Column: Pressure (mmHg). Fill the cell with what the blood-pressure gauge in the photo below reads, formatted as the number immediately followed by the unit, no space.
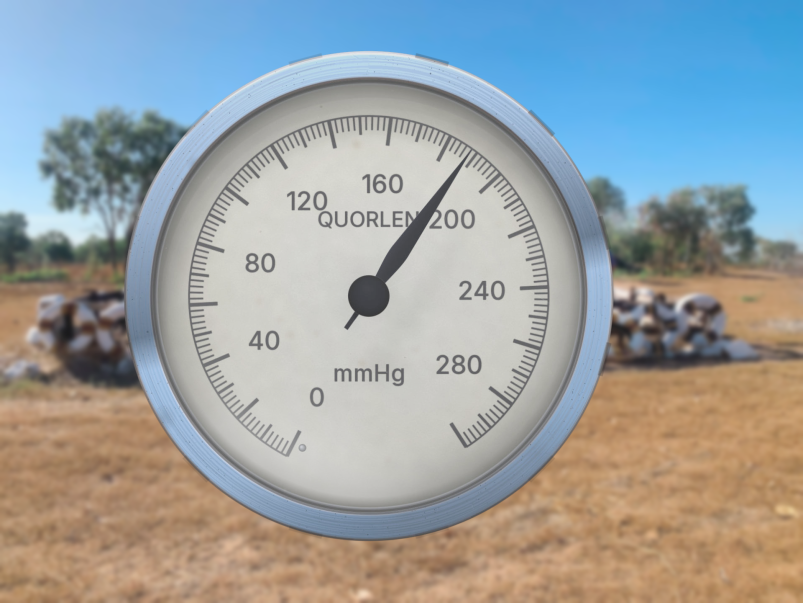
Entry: 188mmHg
